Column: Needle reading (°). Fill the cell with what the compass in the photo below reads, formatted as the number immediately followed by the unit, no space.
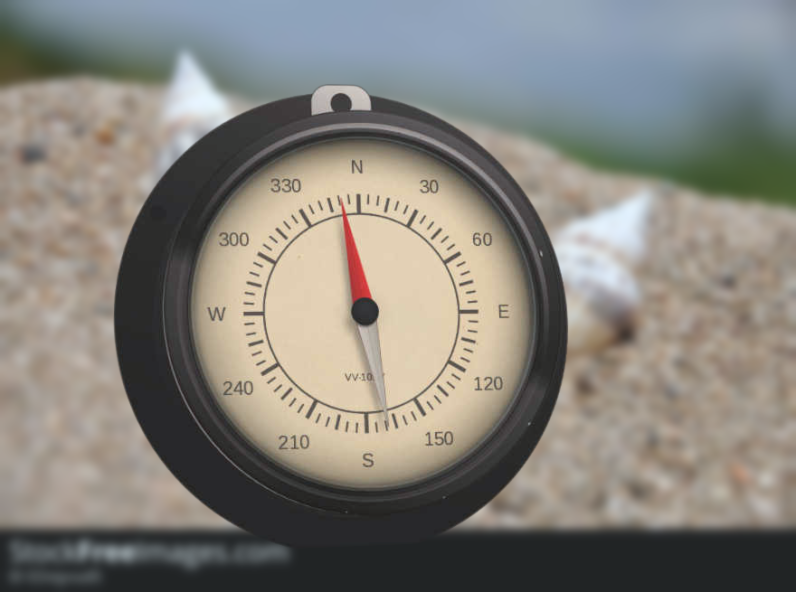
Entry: 350°
